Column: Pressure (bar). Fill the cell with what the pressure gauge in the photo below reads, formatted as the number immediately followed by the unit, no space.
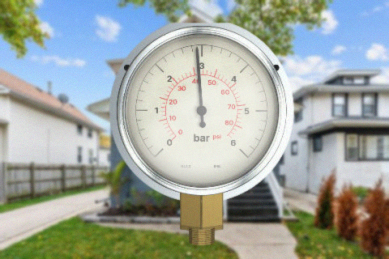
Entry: 2.9bar
